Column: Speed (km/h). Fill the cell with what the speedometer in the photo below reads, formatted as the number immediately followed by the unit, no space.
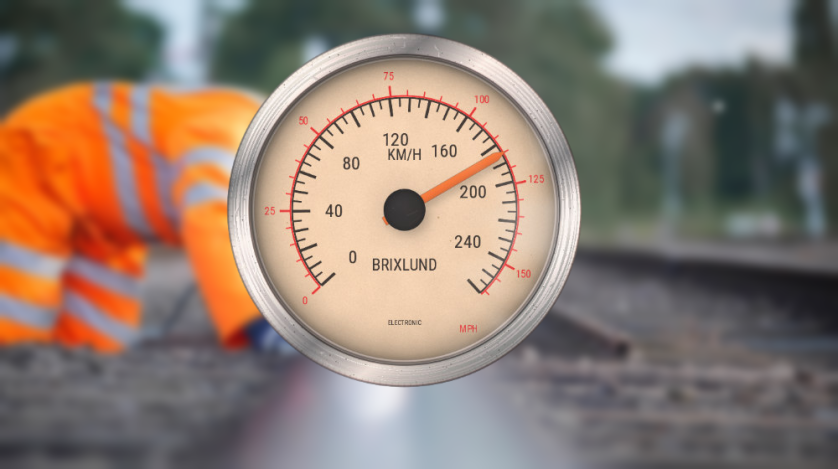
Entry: 185km/h
